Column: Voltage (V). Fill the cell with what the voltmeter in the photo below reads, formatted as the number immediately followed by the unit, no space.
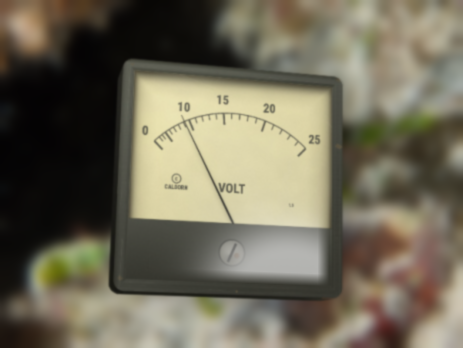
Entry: 9V
